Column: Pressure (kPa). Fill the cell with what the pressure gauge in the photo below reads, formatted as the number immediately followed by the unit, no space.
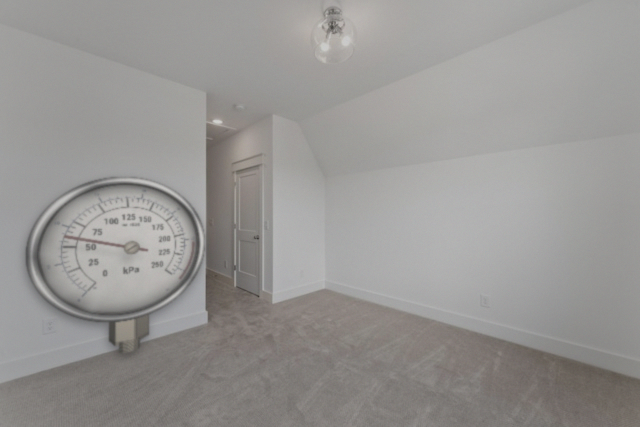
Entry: 60kPa
